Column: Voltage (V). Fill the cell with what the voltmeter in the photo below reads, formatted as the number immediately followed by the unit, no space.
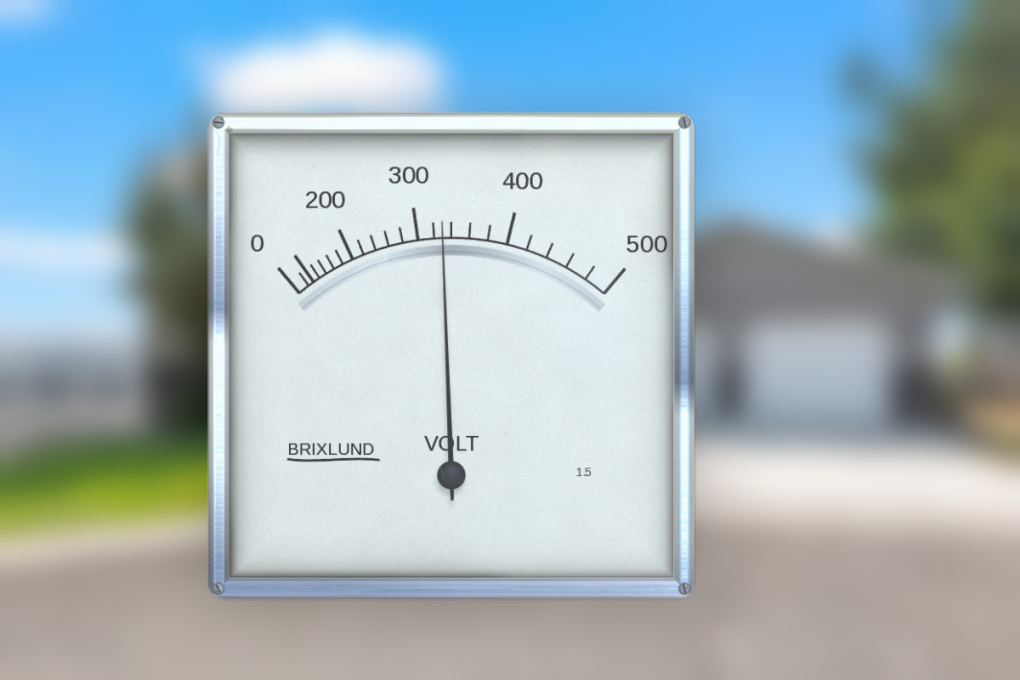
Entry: 330V
